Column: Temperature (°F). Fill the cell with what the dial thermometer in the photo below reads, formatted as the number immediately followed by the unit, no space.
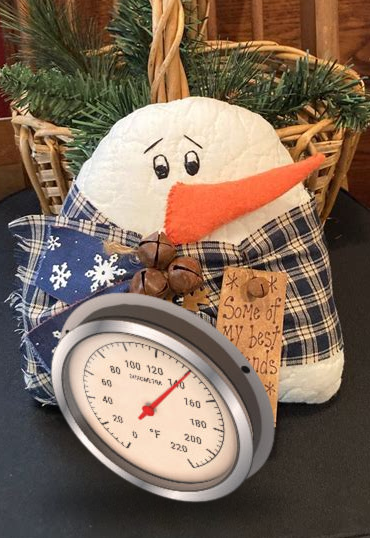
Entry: 140°F
